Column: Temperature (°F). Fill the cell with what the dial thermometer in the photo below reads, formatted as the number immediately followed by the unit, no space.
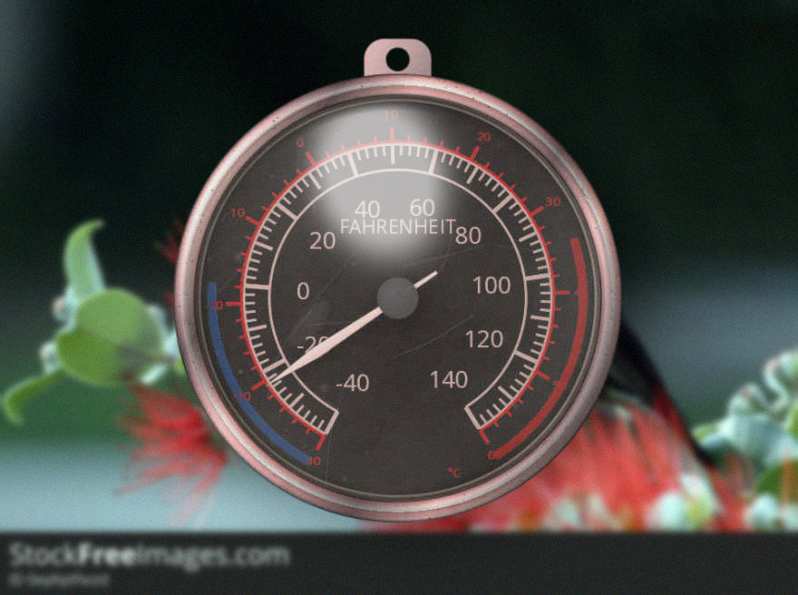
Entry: -23°F
